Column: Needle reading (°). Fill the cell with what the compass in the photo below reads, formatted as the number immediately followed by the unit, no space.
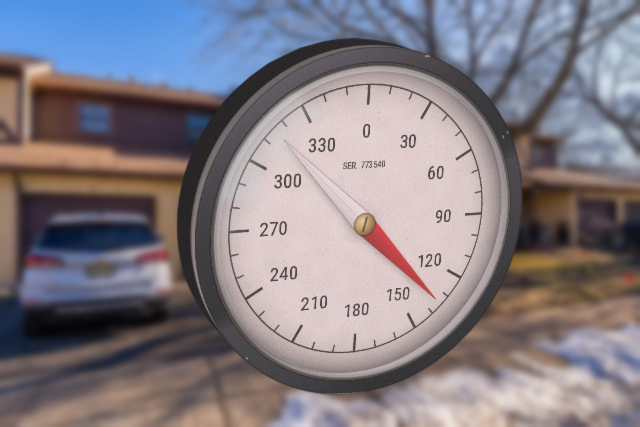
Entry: 135°
